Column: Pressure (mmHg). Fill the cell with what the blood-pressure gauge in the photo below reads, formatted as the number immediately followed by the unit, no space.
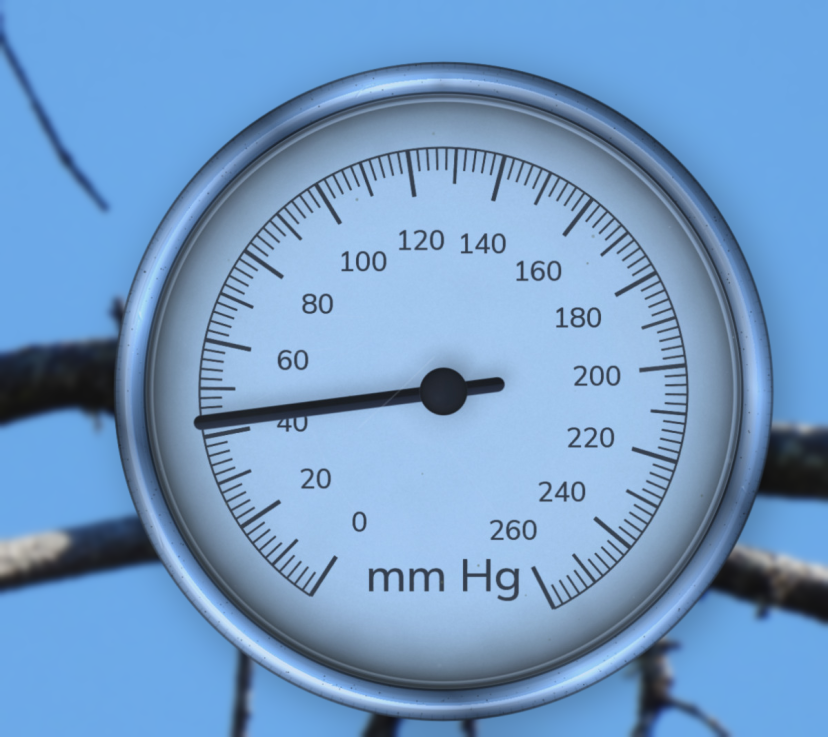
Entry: 43mmHg
